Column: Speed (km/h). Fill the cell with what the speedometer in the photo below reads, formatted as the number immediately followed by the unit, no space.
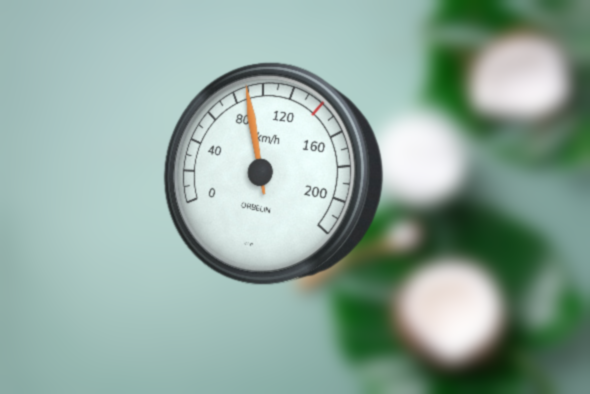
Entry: 90km/h
